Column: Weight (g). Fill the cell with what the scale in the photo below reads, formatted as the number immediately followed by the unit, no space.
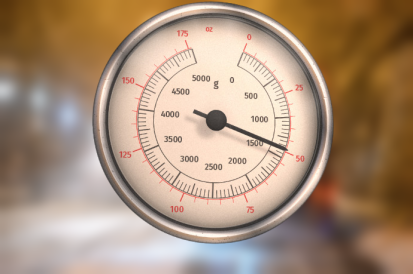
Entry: 1400g
